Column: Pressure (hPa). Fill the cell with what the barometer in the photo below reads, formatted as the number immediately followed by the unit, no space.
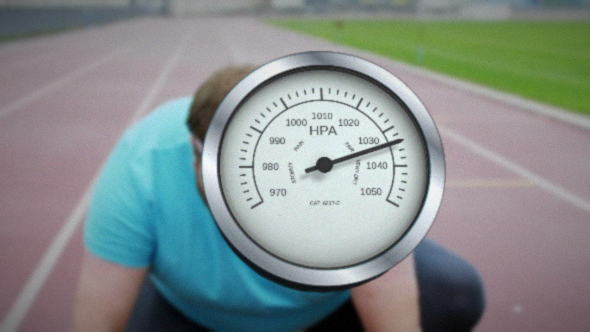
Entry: 1034hPa
